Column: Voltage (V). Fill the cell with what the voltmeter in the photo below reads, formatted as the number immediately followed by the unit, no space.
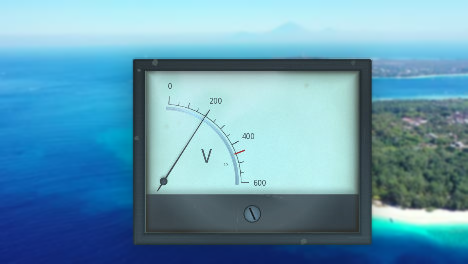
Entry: 200V
